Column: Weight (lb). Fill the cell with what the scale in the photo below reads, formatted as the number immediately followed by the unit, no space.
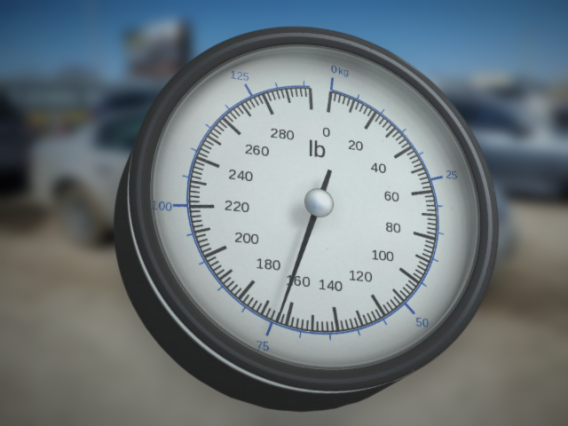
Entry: 164lb
